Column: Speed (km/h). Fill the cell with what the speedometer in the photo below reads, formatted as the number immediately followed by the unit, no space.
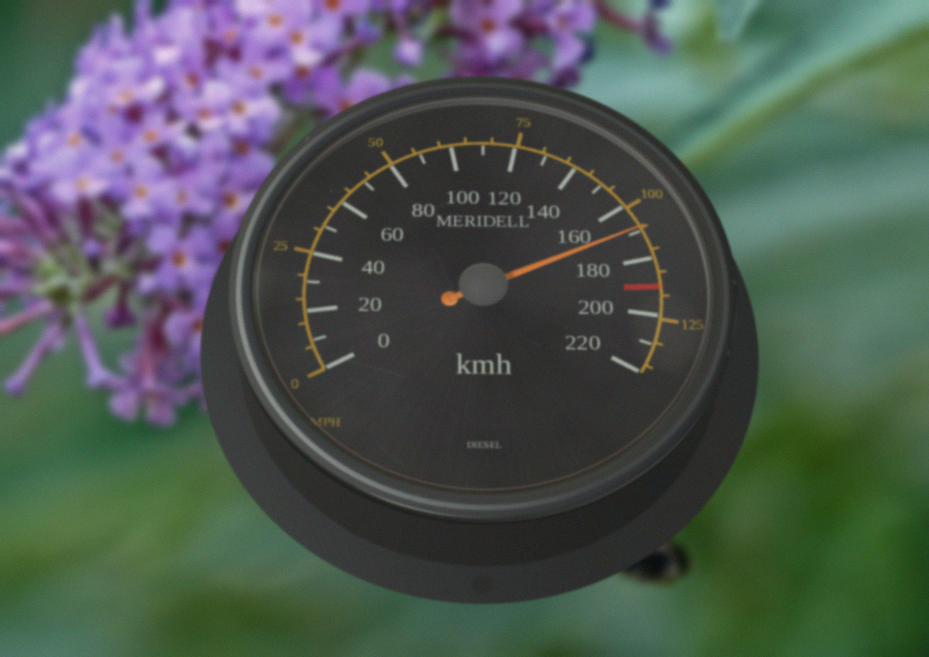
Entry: 170km/h
